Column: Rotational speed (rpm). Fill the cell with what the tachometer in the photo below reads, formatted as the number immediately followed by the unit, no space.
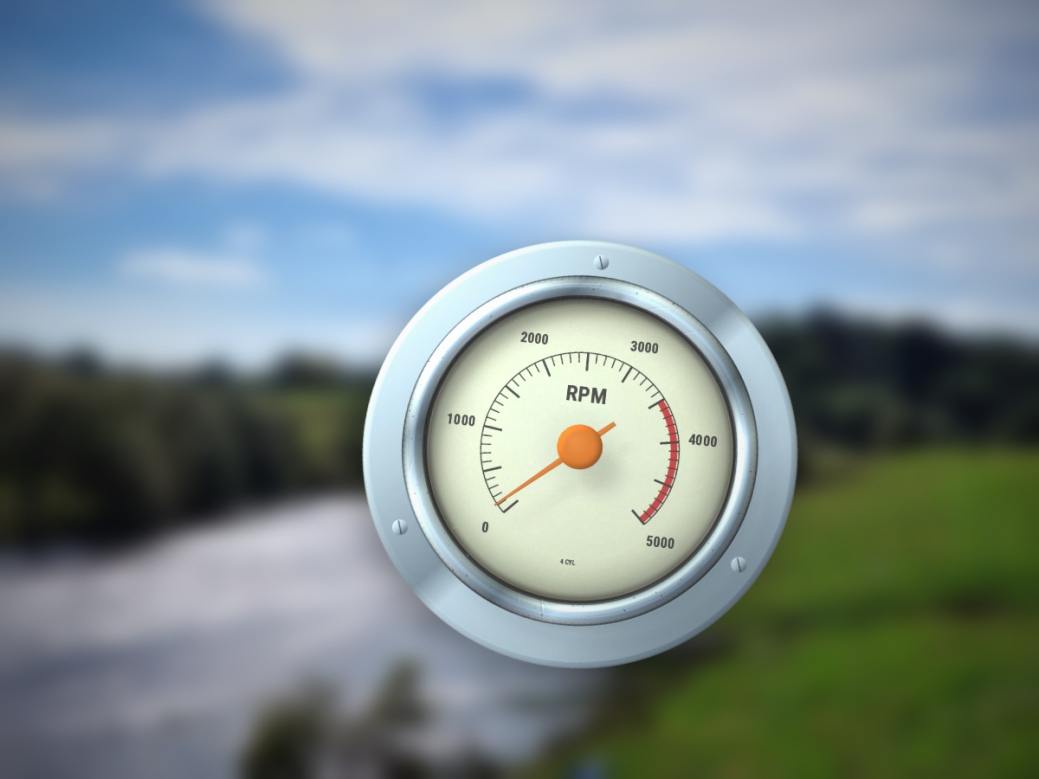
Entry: 100rpm
